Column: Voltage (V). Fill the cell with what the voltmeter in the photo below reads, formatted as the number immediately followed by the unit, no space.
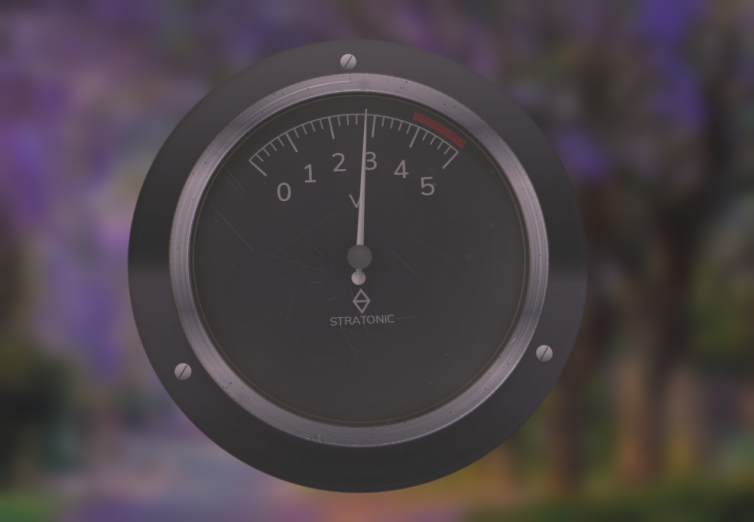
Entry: 2.8V
